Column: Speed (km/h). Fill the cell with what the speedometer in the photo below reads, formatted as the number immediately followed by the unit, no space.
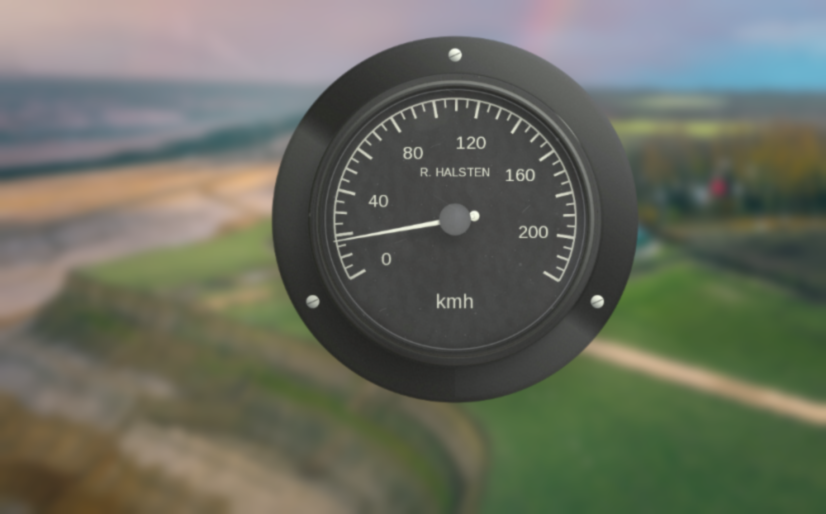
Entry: 17.5km/h
